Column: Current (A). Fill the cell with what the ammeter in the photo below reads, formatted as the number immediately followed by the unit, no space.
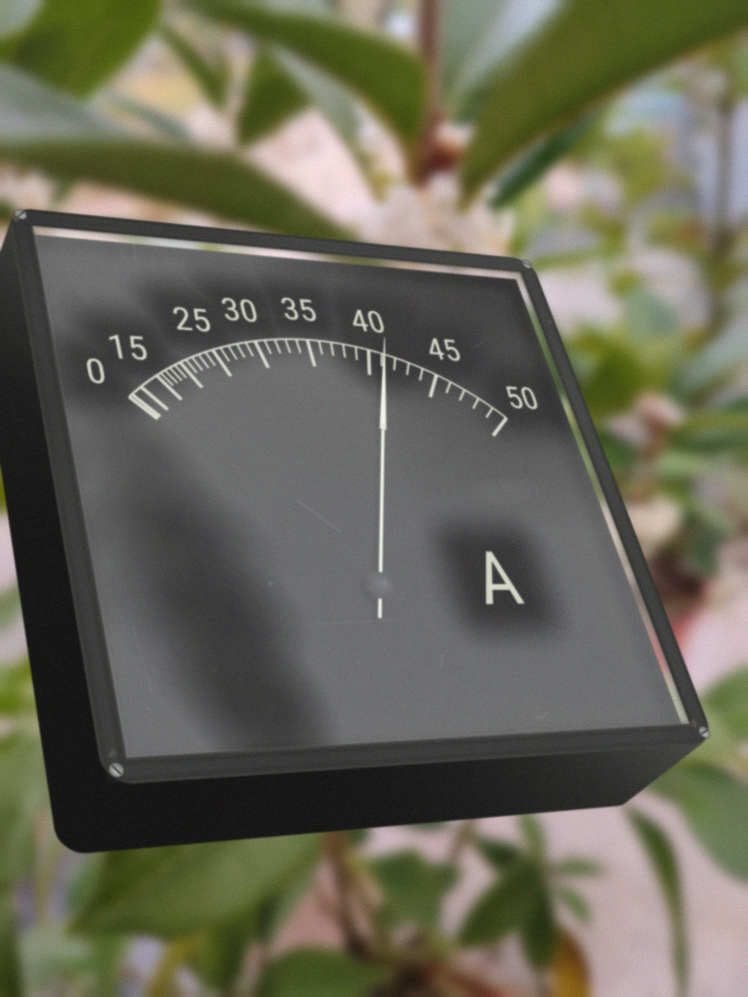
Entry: 41A
